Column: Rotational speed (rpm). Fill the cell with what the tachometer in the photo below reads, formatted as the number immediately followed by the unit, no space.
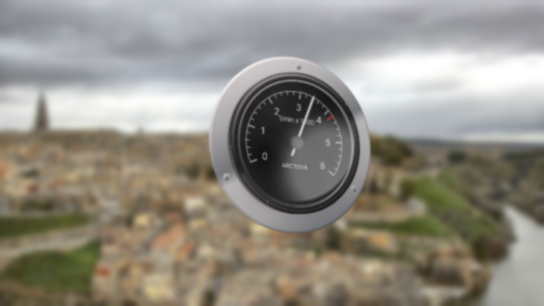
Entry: 3400rpm
